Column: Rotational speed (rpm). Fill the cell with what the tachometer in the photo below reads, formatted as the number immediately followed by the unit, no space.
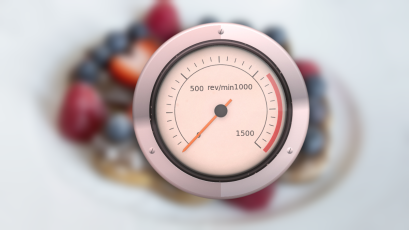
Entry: 0rpm
